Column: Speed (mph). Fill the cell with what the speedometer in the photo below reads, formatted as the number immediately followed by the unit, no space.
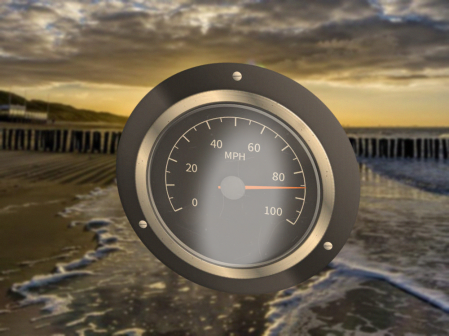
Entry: 85mph
